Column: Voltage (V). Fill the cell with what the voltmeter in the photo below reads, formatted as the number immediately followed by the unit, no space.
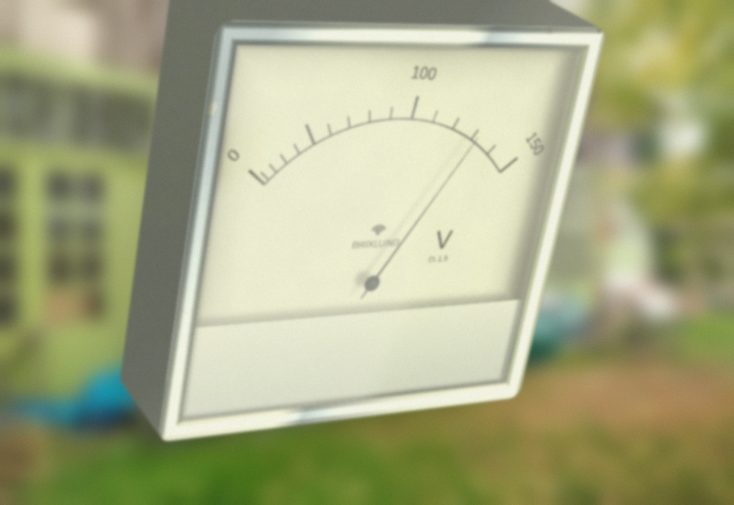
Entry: 130V
